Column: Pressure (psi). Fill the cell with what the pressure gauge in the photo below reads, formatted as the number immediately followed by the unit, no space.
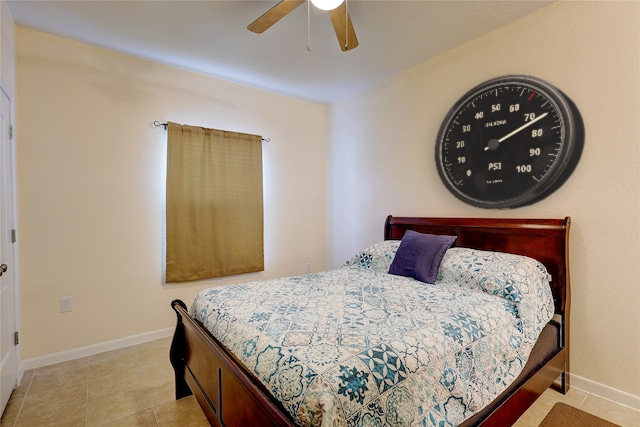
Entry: 74psi
